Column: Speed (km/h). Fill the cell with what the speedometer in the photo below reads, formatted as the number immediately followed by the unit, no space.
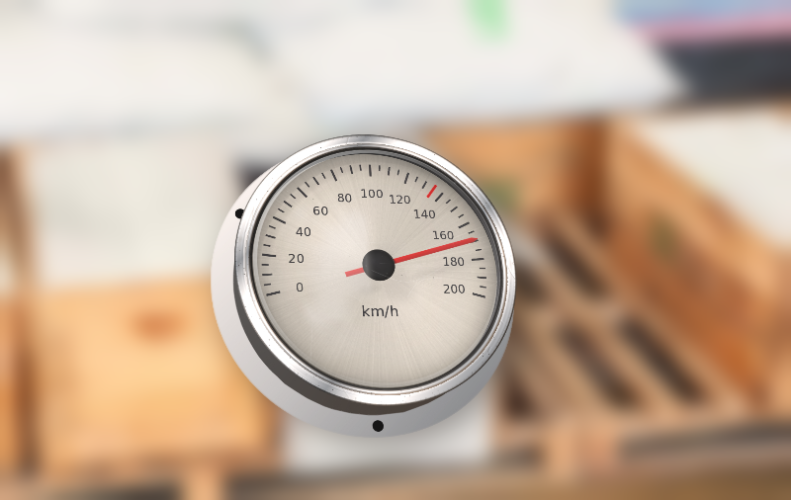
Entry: 170km/h
